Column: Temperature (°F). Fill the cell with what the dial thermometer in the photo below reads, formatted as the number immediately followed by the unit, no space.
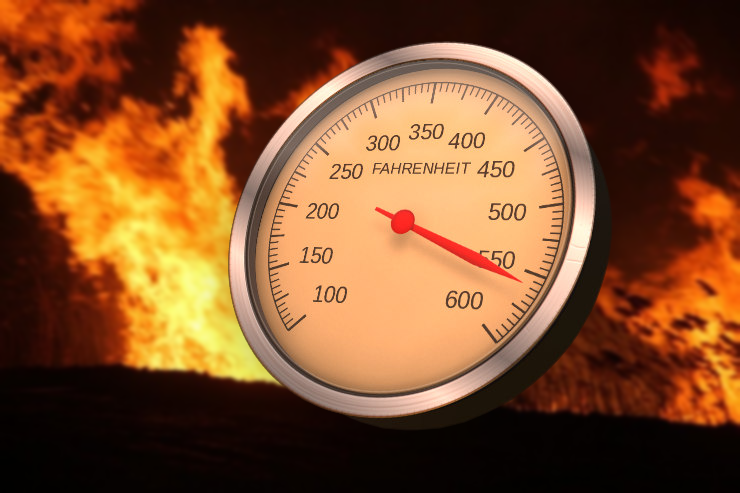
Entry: 560°F
